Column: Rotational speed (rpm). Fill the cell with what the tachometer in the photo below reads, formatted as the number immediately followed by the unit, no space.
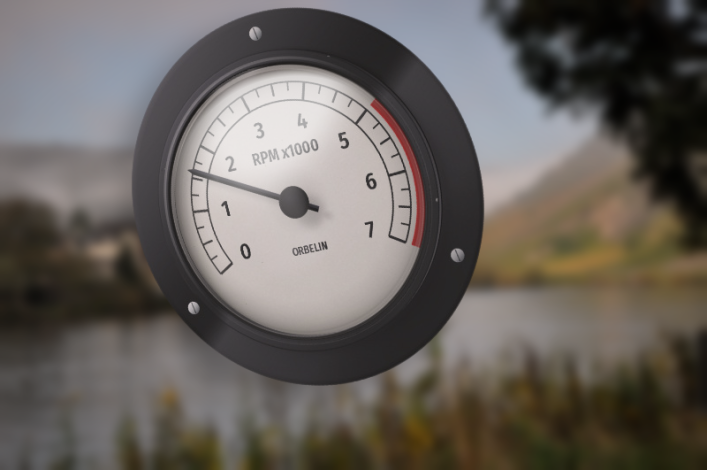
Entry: 1625rpm
